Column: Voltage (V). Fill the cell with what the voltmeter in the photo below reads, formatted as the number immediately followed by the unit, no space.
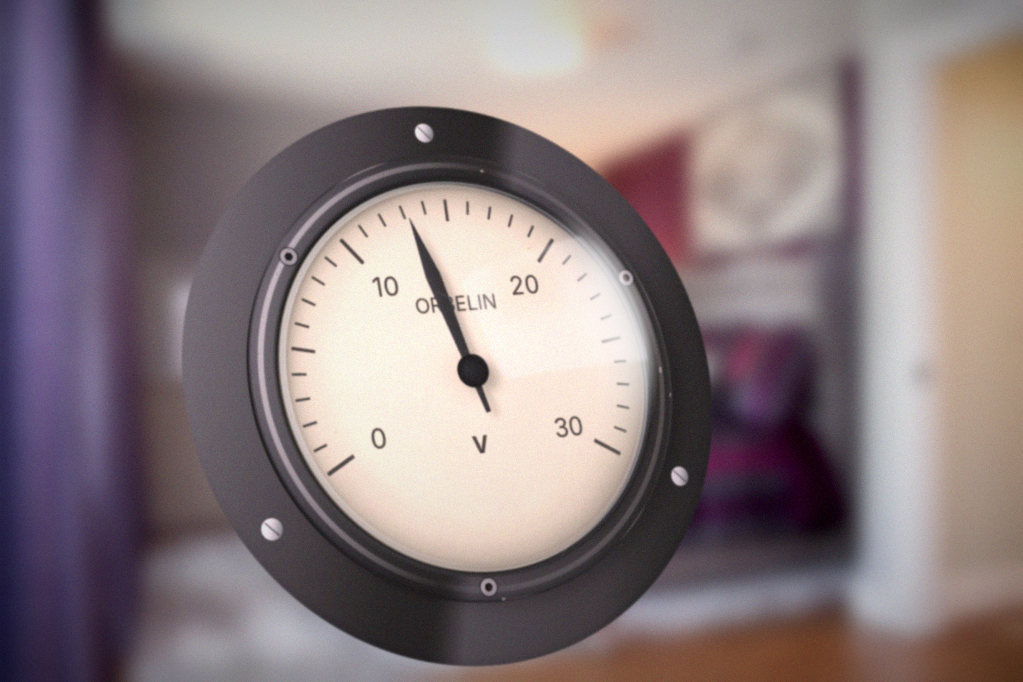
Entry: 13V
